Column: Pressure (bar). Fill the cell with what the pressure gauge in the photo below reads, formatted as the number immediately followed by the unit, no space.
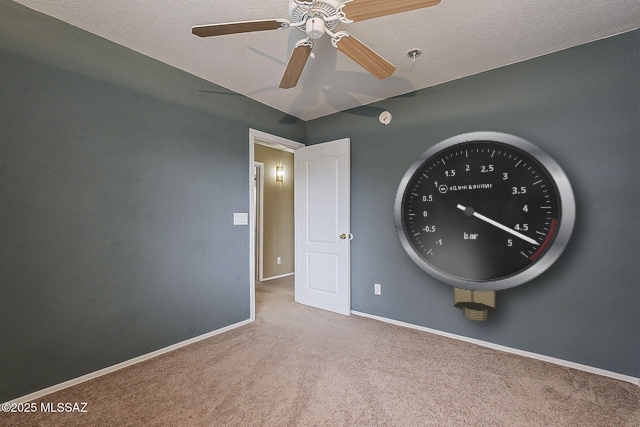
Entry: 4.7bar
